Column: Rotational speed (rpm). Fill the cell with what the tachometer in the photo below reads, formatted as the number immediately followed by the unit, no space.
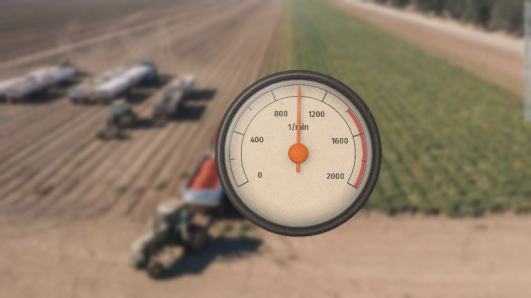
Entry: 1000rpm
